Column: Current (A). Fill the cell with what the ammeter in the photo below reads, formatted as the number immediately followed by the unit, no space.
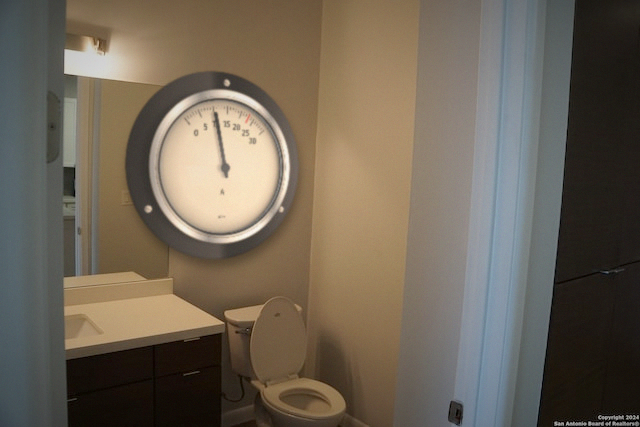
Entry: 10A
